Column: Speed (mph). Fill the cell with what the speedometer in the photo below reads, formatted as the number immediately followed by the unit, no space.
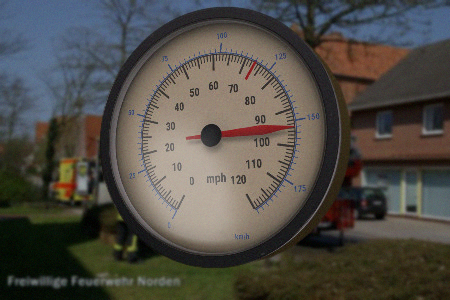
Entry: 95mph
